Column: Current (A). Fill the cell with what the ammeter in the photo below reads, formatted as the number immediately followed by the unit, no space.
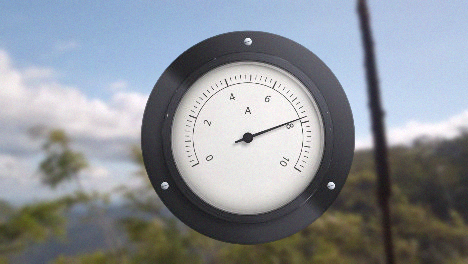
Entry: 7.8A
